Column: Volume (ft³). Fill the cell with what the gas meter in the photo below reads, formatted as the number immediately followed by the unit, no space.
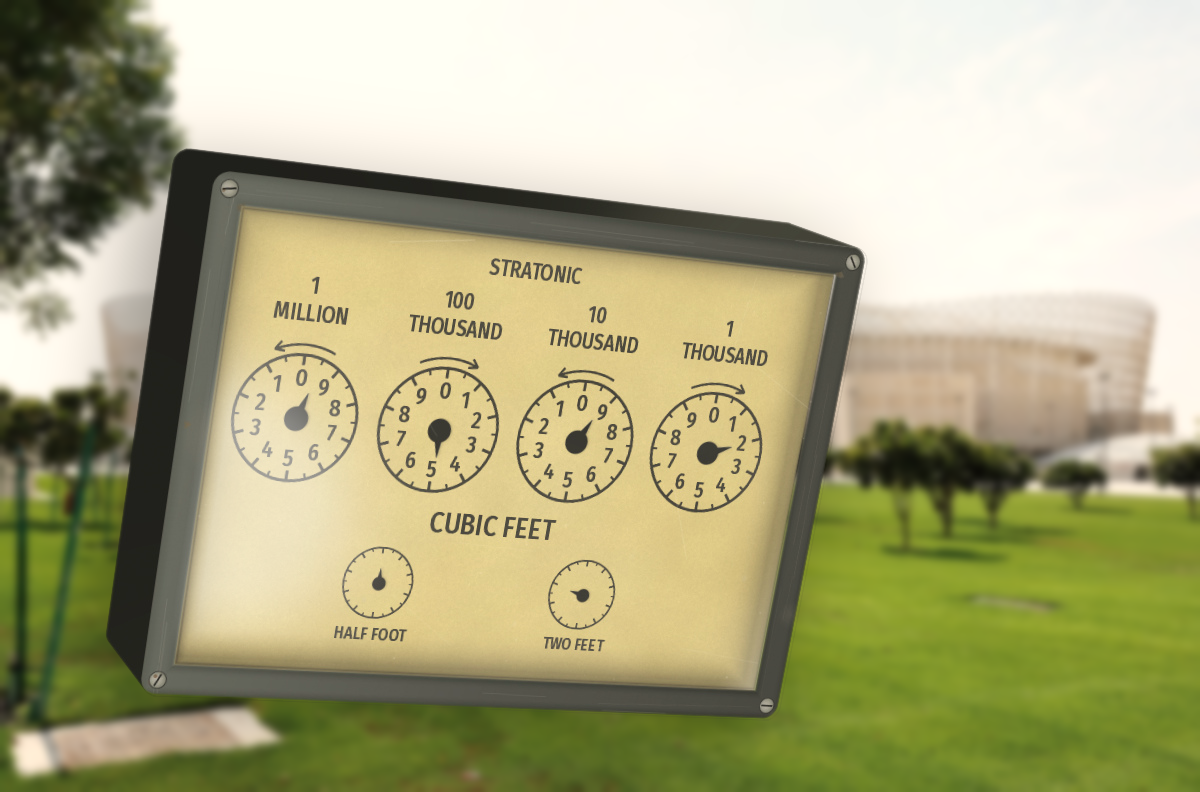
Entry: 949200ft³
